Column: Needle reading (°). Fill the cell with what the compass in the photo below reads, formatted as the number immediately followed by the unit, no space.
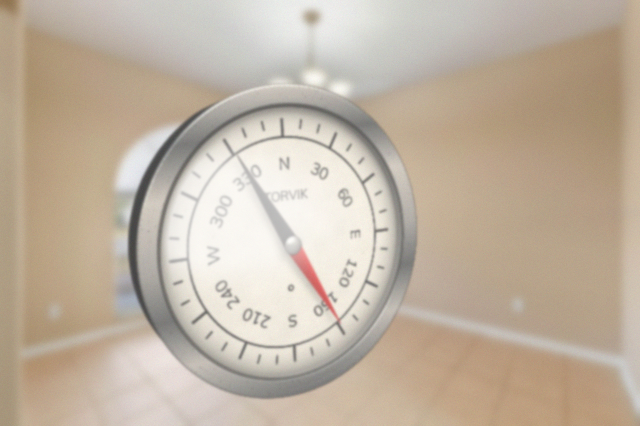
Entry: 150°
